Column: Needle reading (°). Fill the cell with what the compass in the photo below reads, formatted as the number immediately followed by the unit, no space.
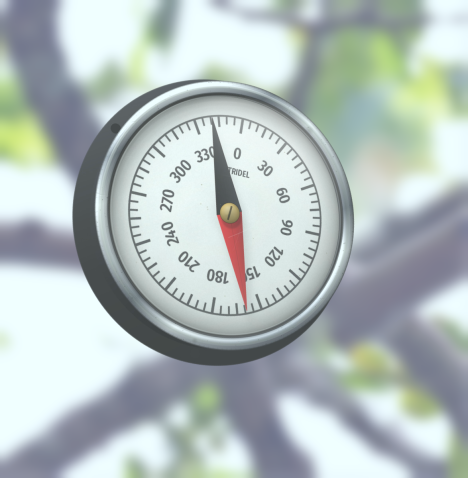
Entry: 160°
